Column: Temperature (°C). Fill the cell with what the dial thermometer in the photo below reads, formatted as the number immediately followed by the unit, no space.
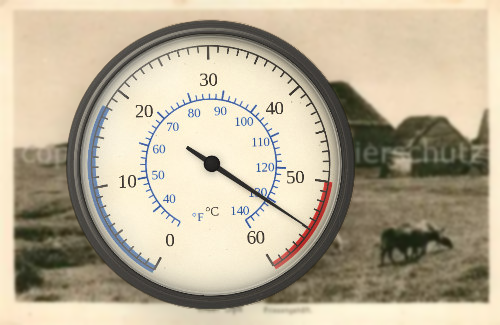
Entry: 55°C
